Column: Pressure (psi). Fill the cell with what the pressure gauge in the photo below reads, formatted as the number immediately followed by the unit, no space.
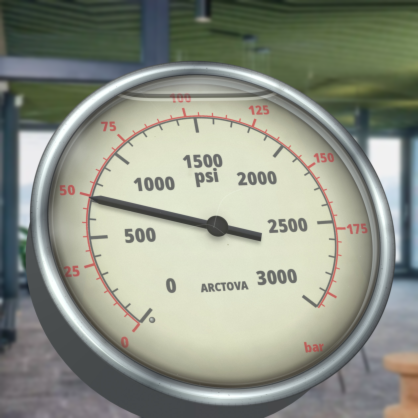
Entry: 700psi
